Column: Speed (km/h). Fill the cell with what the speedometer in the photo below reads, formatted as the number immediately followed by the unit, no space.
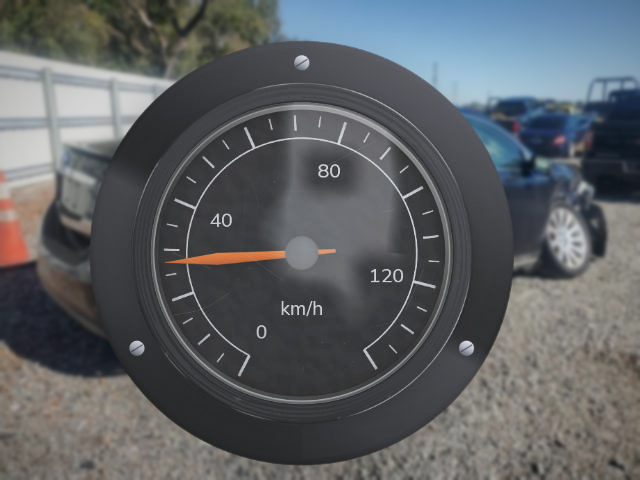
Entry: 27.5km/h
